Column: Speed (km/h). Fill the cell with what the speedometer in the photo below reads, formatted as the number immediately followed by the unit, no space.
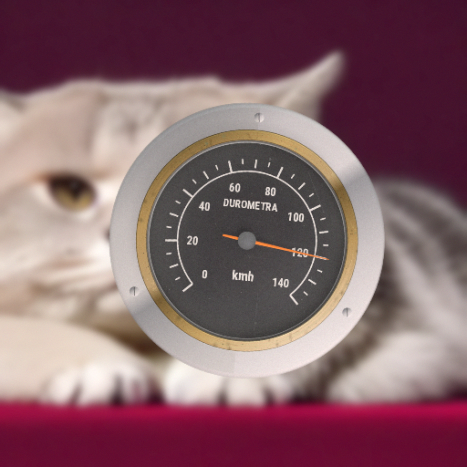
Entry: 120km/h
